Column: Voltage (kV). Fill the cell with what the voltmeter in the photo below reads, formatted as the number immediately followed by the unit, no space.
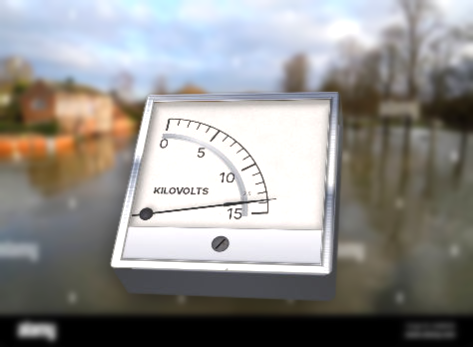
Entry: 14kV
